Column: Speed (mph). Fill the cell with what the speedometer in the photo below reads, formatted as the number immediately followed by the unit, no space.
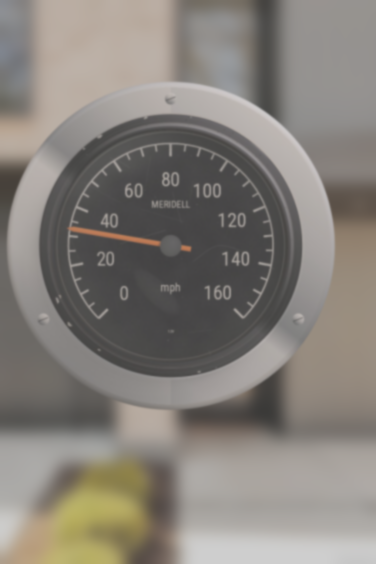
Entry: 32.5mph
